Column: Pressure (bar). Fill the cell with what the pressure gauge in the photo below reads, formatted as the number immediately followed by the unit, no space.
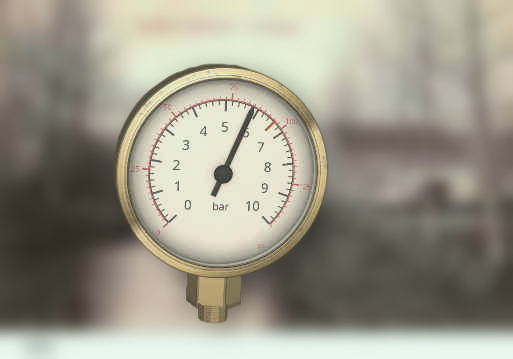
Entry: 5.8bar
